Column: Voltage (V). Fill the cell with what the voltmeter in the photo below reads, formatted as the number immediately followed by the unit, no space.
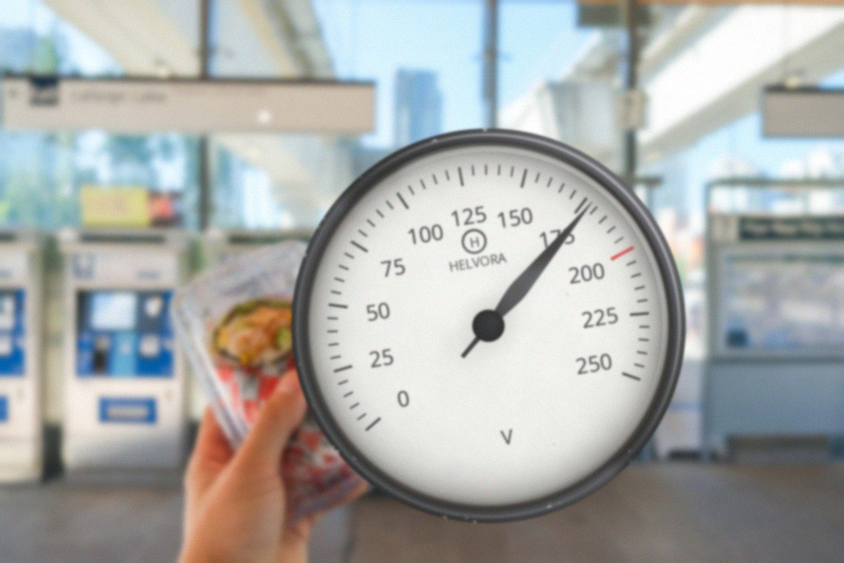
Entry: 177.5V
